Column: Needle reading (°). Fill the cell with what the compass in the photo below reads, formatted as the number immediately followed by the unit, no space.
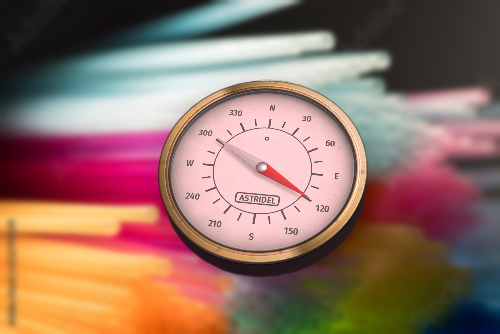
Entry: 120°
